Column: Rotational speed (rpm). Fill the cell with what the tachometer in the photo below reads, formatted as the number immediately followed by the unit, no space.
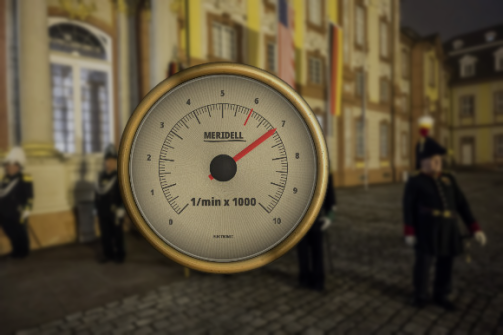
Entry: 7000rpm
